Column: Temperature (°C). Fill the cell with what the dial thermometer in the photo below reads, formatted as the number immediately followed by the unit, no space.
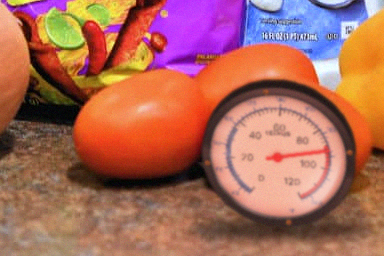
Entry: 90°C
